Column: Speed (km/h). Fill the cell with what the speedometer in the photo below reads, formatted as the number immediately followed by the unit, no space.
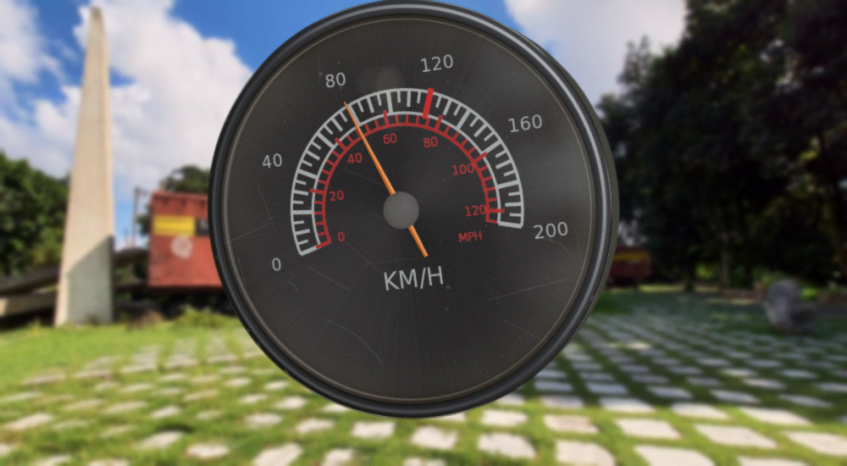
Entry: 80km/h
